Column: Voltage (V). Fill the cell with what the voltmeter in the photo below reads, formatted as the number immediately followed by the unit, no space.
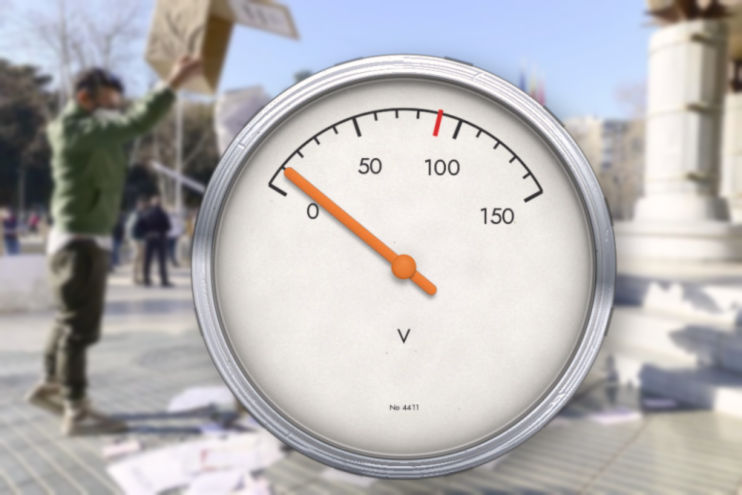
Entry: 10V
